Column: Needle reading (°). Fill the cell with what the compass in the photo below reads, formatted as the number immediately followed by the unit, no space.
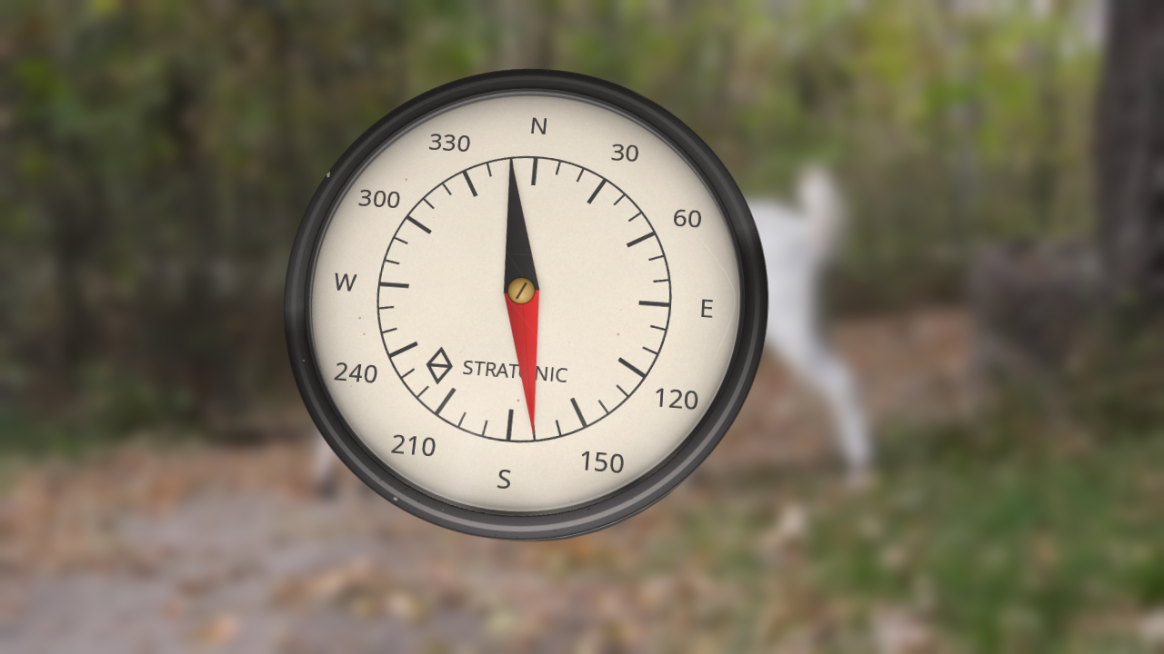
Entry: 170°
